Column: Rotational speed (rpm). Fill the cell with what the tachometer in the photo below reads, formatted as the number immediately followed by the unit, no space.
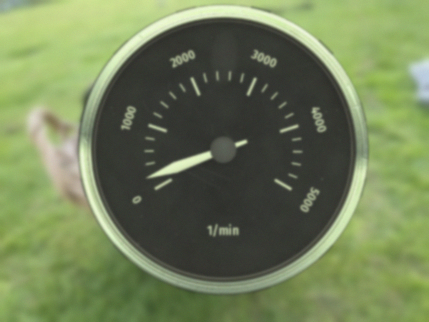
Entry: 200rpm
